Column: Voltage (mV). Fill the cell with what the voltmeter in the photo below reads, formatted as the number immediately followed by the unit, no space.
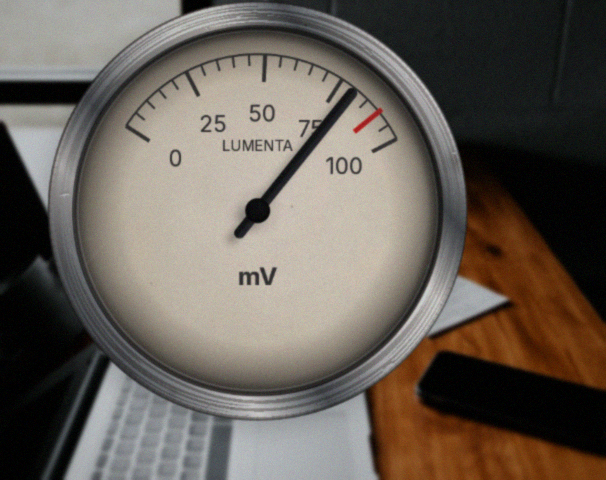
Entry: 80mV
